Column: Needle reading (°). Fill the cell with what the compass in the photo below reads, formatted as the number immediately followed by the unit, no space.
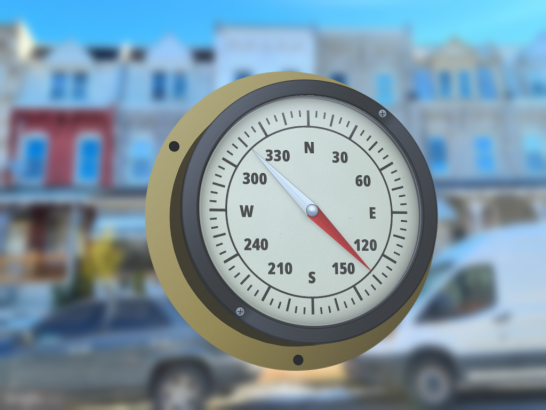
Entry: 135°
